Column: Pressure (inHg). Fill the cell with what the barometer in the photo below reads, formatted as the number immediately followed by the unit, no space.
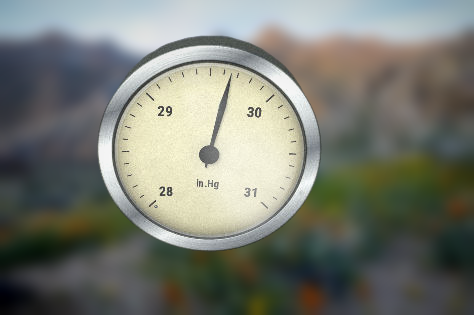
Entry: 29.65inHg
